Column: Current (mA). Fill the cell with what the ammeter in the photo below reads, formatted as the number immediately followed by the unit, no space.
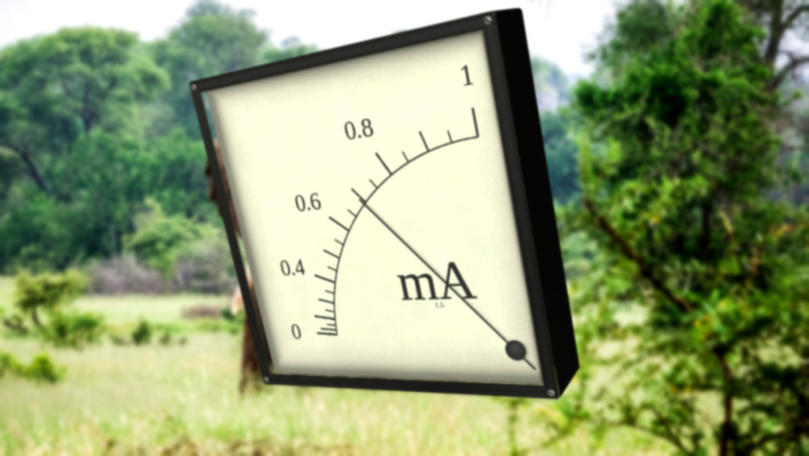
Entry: 0.7mA
